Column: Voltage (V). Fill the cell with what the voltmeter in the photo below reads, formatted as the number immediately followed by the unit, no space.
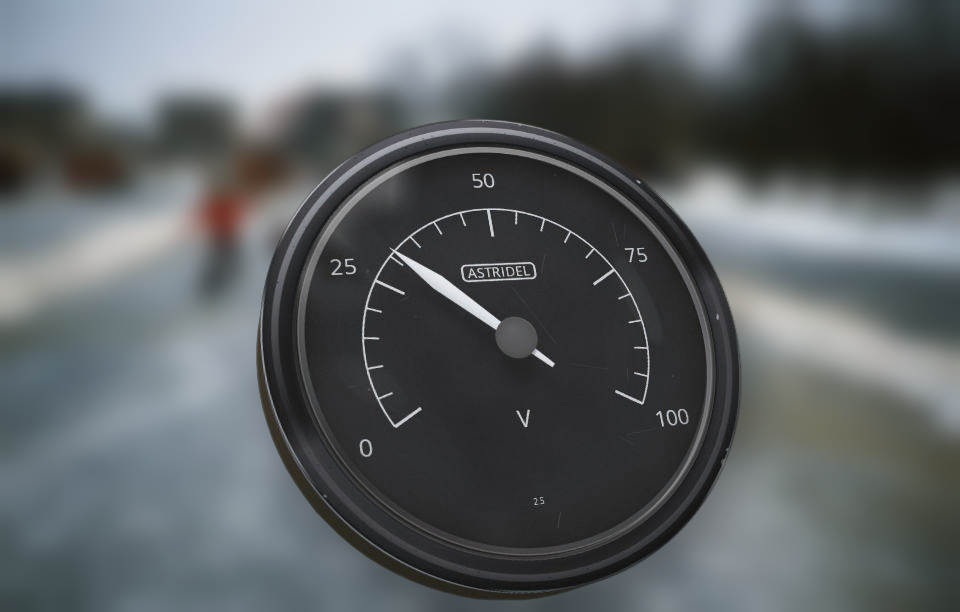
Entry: 30V
